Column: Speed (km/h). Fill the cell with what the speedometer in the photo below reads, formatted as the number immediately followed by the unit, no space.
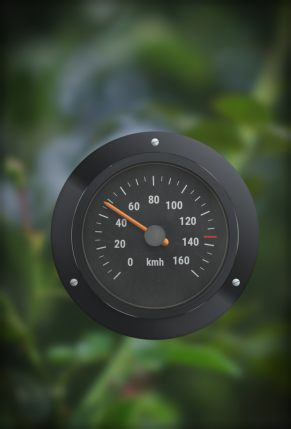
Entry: 47.5km/h
